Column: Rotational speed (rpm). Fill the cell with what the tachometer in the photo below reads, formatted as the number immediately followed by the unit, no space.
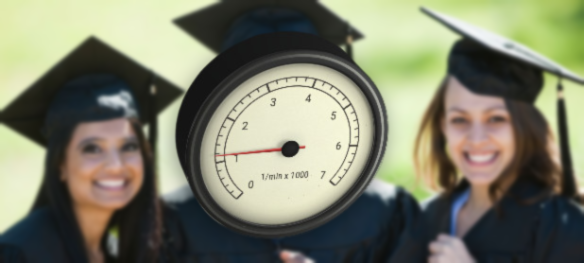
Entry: 1200rpm
